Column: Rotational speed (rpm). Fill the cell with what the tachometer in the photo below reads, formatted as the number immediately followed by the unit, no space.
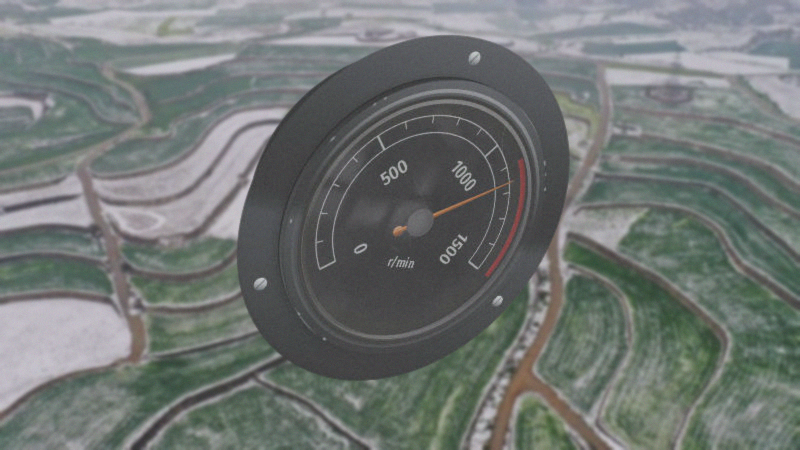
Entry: 1150rpm
